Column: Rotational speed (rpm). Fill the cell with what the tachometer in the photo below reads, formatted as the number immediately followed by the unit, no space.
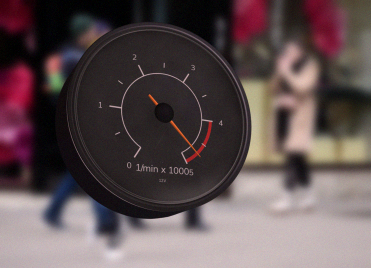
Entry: 4750rpm
